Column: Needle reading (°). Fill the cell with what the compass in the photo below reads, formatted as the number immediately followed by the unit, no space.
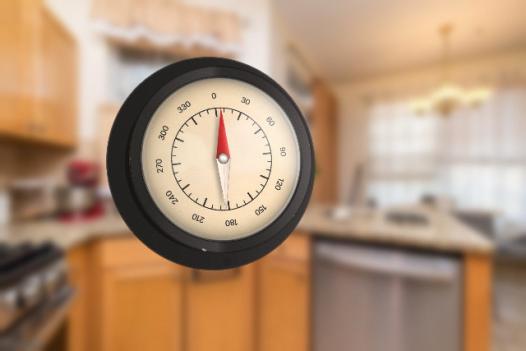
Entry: 5°
